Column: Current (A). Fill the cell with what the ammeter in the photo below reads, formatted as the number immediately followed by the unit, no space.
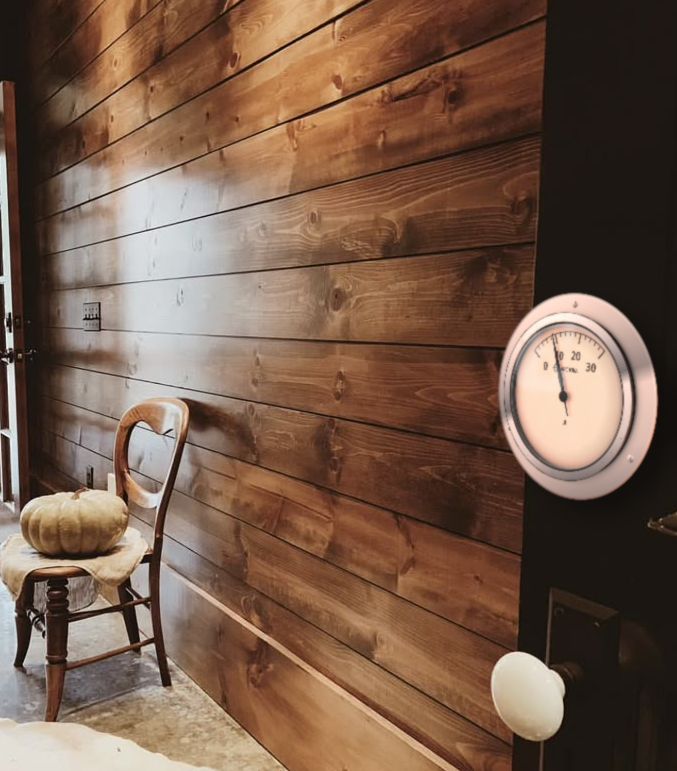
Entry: 10A
